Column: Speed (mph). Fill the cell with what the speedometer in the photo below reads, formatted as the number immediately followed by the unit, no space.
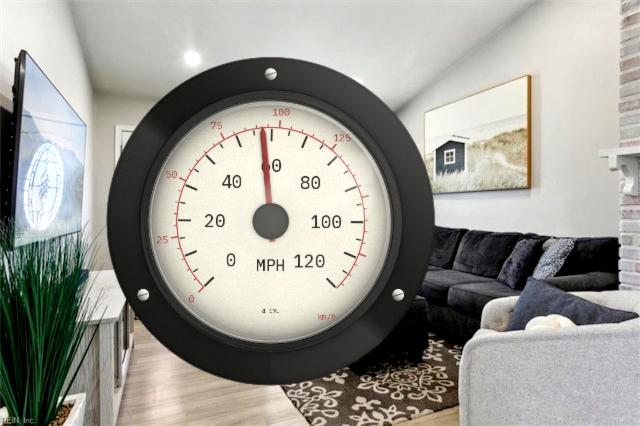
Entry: 57.5mph
